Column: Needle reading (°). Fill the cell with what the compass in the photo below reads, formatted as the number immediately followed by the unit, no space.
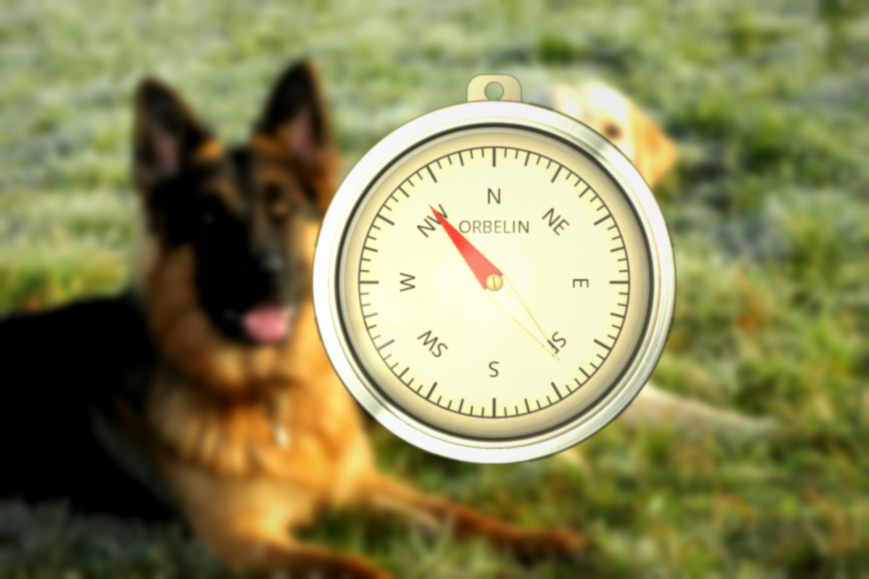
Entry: 320°
